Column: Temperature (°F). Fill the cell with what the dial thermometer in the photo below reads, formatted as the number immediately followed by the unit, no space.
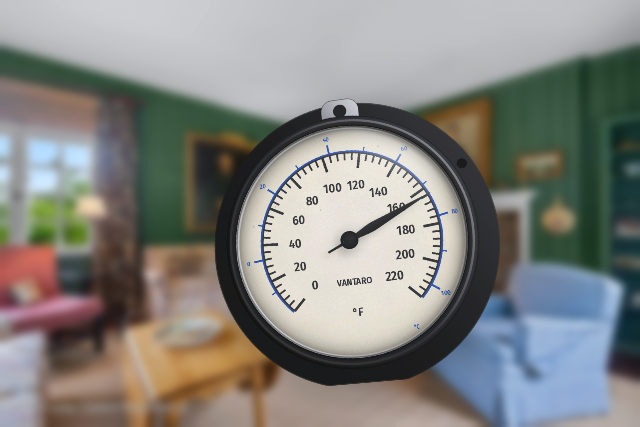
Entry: 164°F
